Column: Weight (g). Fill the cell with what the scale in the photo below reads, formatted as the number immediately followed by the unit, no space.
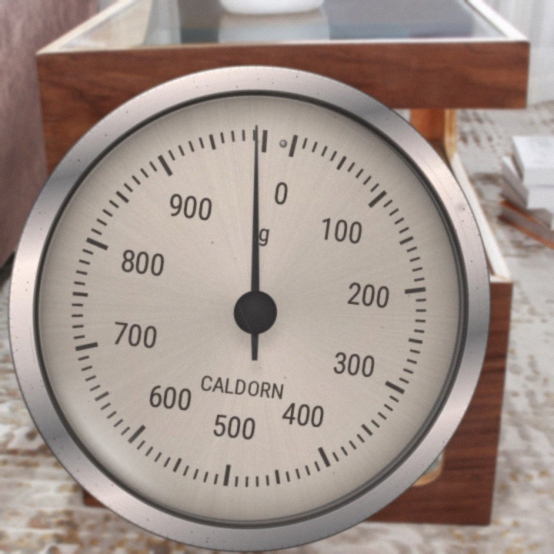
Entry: 990g
